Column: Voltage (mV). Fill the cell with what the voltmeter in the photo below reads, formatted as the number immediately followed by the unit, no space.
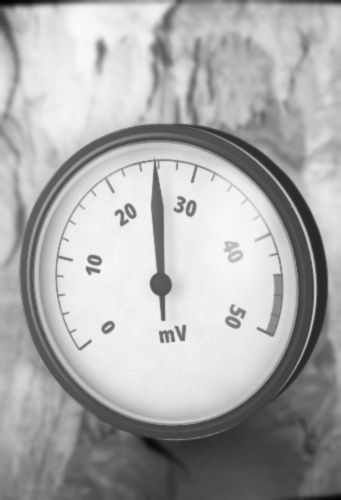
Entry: 26mV
